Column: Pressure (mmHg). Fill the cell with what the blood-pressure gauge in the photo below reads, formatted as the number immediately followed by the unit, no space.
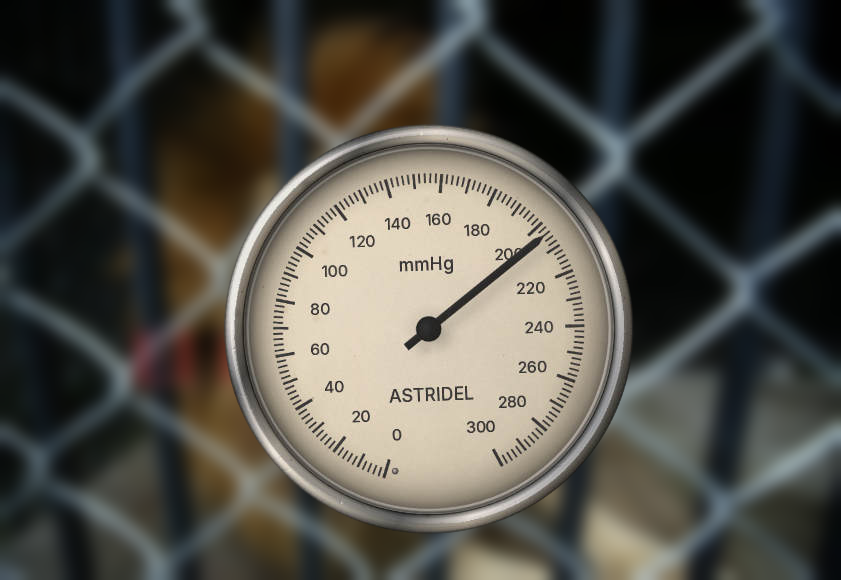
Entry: 204mmHg
